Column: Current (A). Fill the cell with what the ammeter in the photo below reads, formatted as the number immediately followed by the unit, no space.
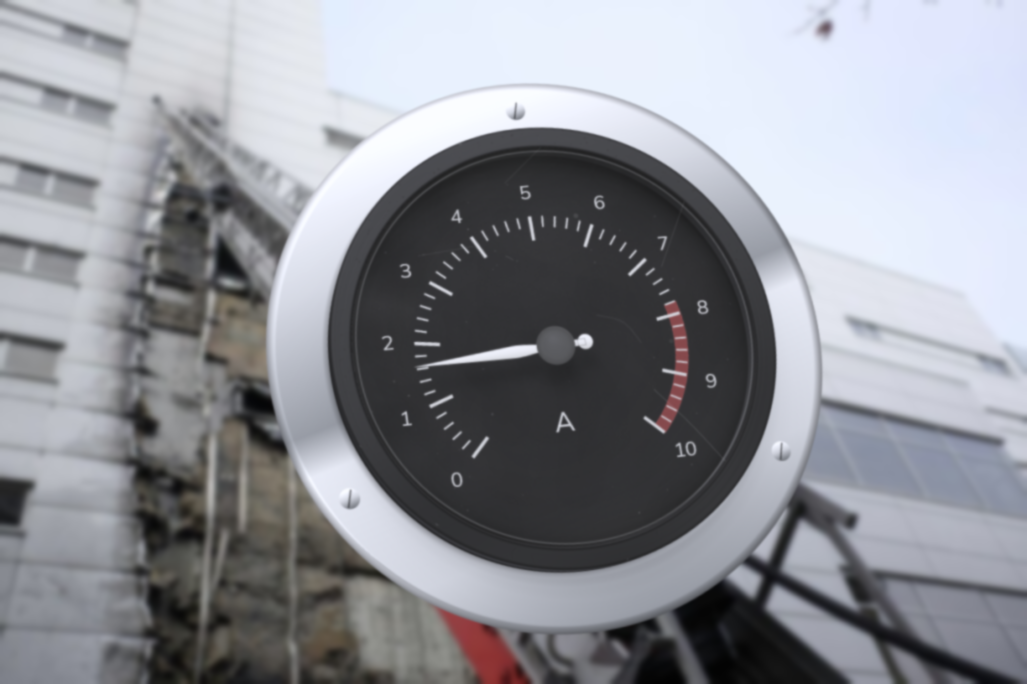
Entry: 1.6A
